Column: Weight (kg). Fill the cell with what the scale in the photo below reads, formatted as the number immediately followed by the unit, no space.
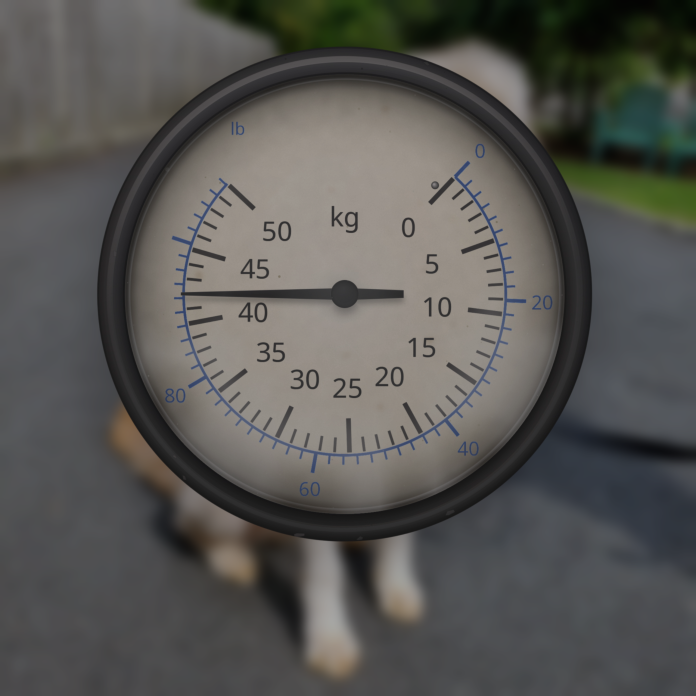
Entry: 42kg
